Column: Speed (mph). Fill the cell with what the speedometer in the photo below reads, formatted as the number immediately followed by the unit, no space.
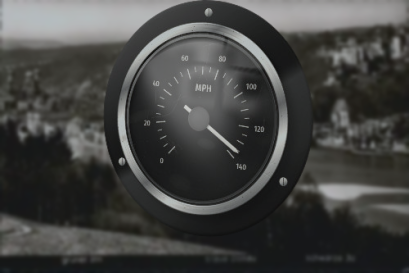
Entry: 135mph
